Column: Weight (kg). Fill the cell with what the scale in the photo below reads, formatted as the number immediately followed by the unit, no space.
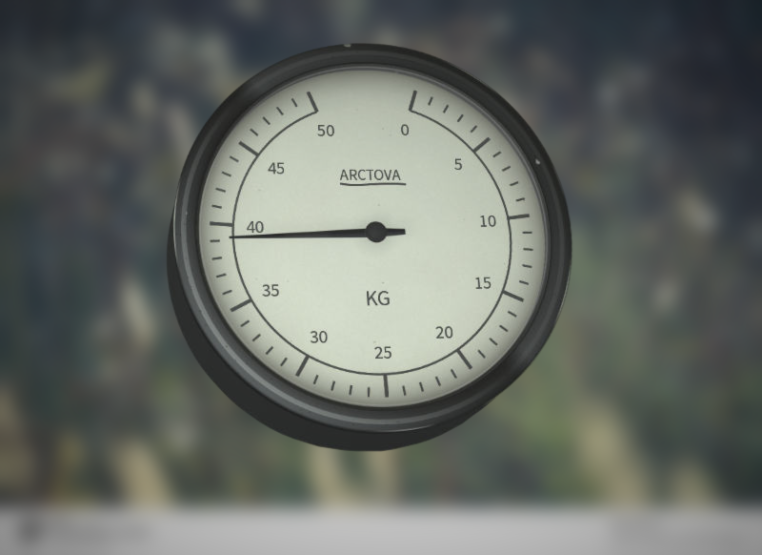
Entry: 39kg
